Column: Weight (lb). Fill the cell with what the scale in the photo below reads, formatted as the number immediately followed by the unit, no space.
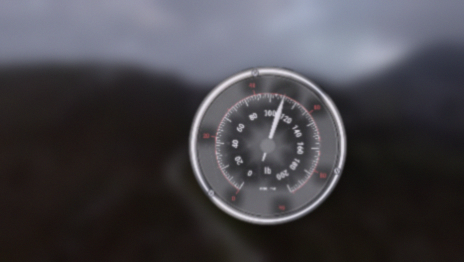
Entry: 110lb
